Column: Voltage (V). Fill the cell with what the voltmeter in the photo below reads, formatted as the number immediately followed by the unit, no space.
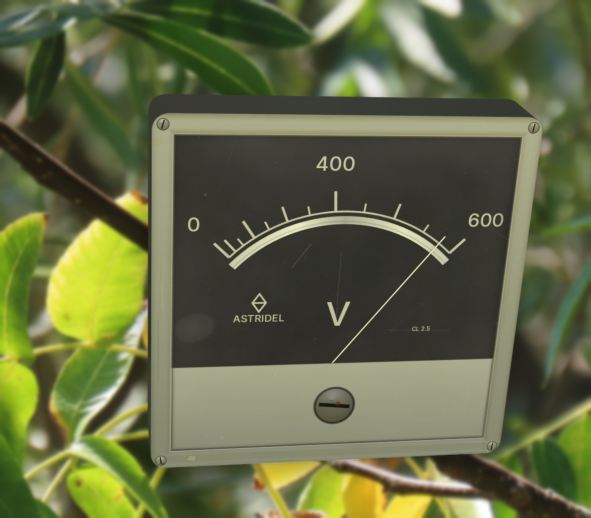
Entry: 575V
